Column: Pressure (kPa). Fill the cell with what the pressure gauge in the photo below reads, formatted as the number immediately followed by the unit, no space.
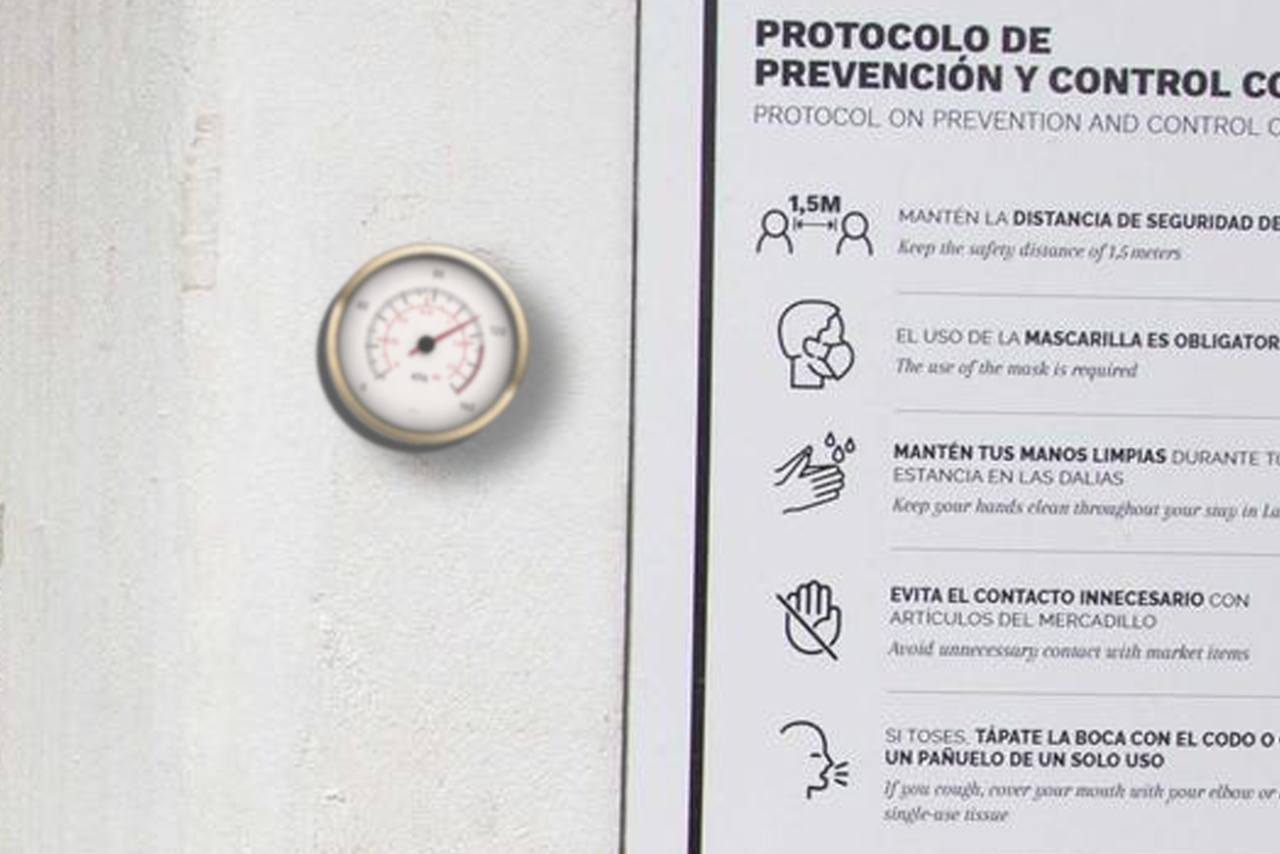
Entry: 110kPa
